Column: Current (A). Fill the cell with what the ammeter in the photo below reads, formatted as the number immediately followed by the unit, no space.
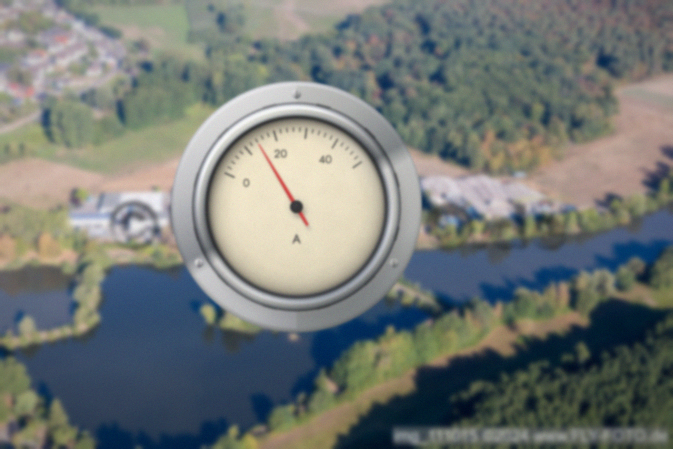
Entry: 14A
